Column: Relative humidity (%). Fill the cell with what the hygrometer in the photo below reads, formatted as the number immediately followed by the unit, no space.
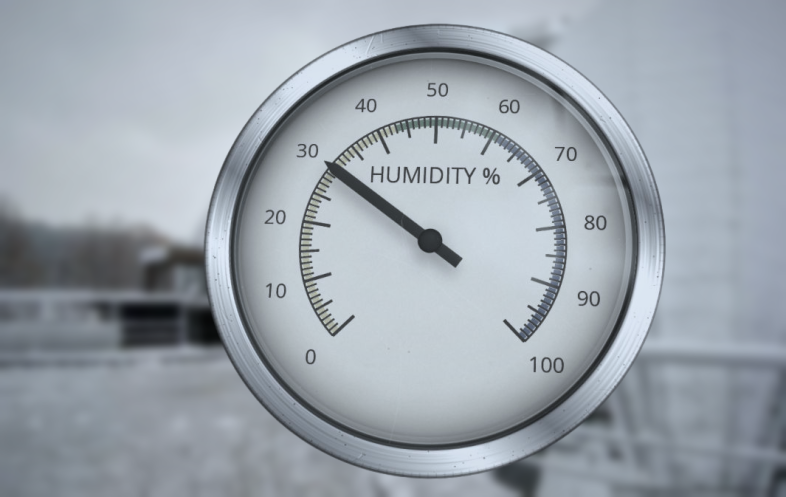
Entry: 30%
